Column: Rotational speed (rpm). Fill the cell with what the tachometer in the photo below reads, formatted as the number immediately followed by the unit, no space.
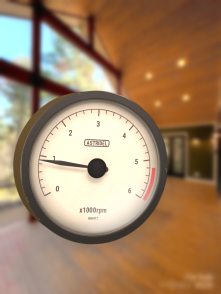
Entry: 900rpm
